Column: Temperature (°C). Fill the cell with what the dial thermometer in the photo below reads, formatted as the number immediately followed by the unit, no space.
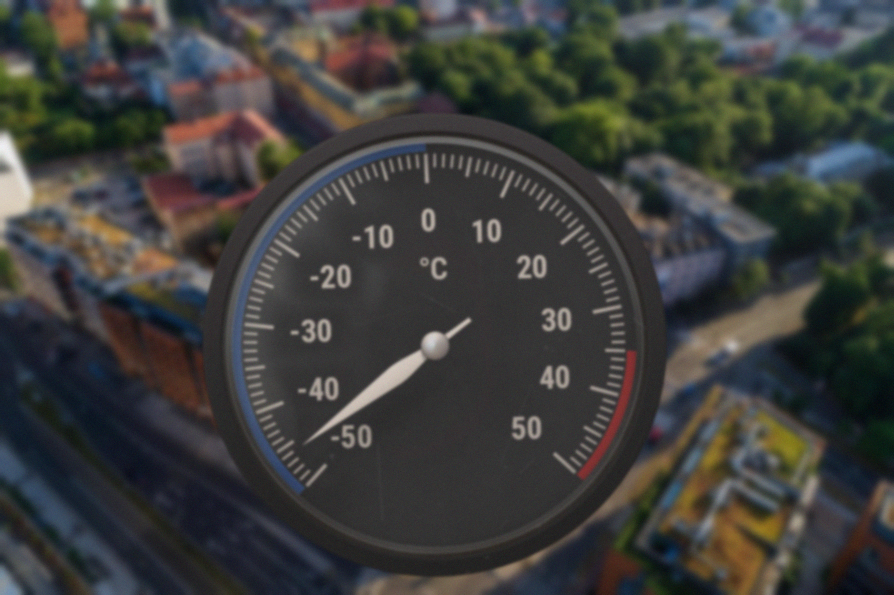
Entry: -46°C
